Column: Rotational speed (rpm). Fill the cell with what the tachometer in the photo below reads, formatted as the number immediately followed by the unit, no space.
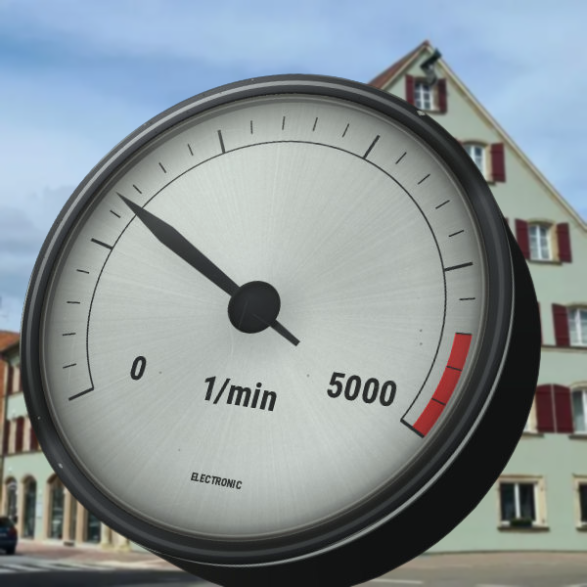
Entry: 1300rpm
